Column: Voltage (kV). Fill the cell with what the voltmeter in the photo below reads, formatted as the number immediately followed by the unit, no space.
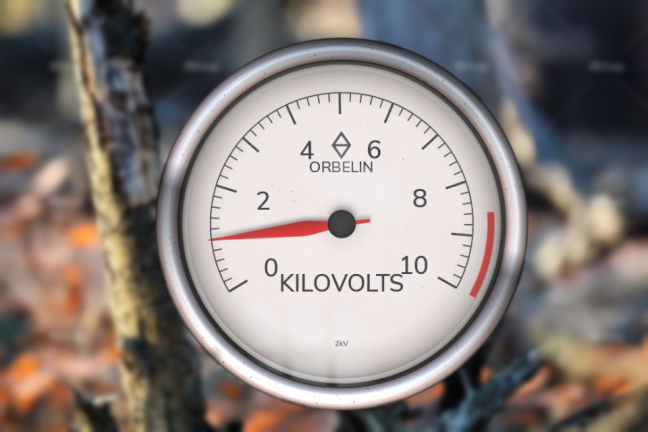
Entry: 1kV
